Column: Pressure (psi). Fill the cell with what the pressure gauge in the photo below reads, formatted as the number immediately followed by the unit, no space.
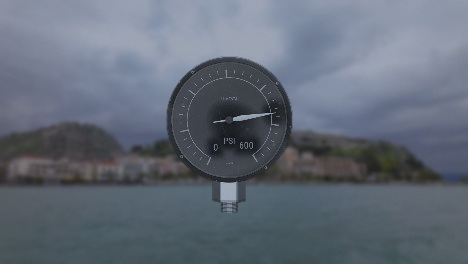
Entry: 470psi
